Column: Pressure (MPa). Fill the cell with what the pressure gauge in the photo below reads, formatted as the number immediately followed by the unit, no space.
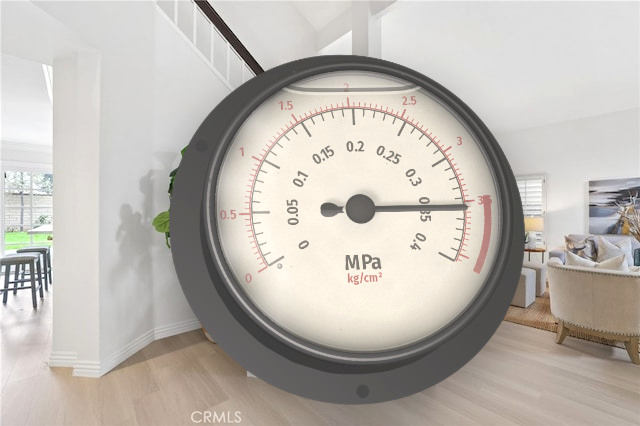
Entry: 0.35MPa
